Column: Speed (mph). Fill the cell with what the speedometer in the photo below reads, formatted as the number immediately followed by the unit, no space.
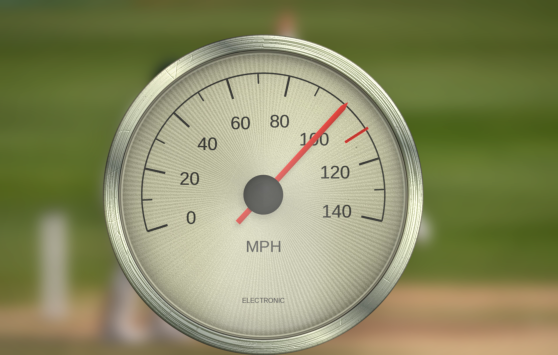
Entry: 100mph
